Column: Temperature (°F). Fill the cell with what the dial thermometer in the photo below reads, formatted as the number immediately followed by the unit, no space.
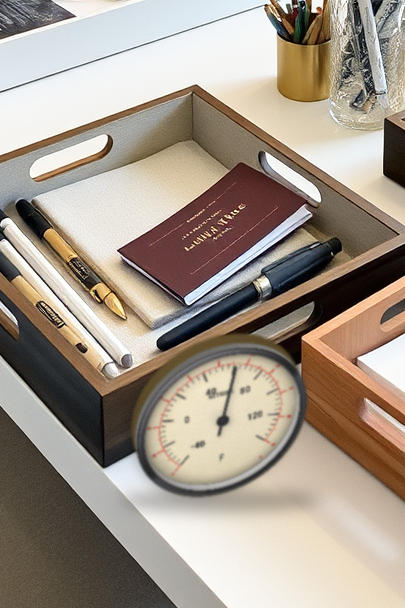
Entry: 60°F
